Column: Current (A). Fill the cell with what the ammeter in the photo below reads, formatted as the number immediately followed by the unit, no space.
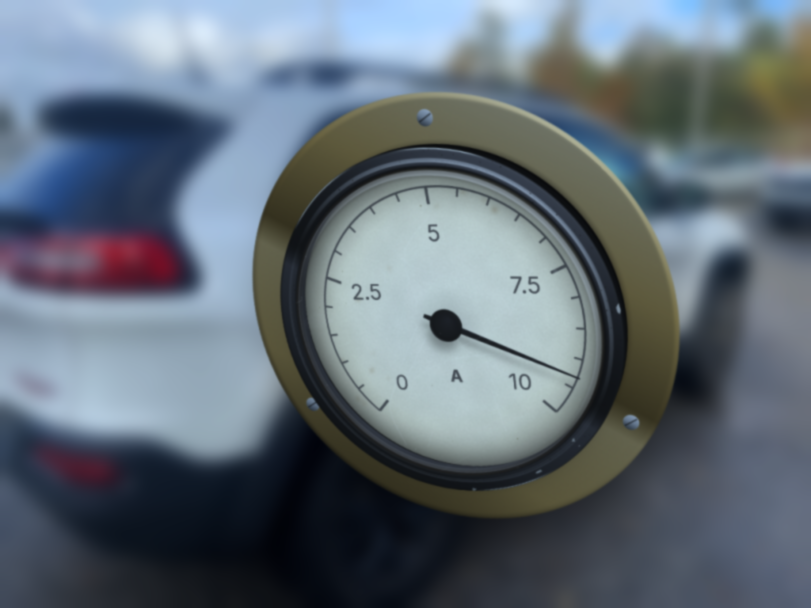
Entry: 9.25A
